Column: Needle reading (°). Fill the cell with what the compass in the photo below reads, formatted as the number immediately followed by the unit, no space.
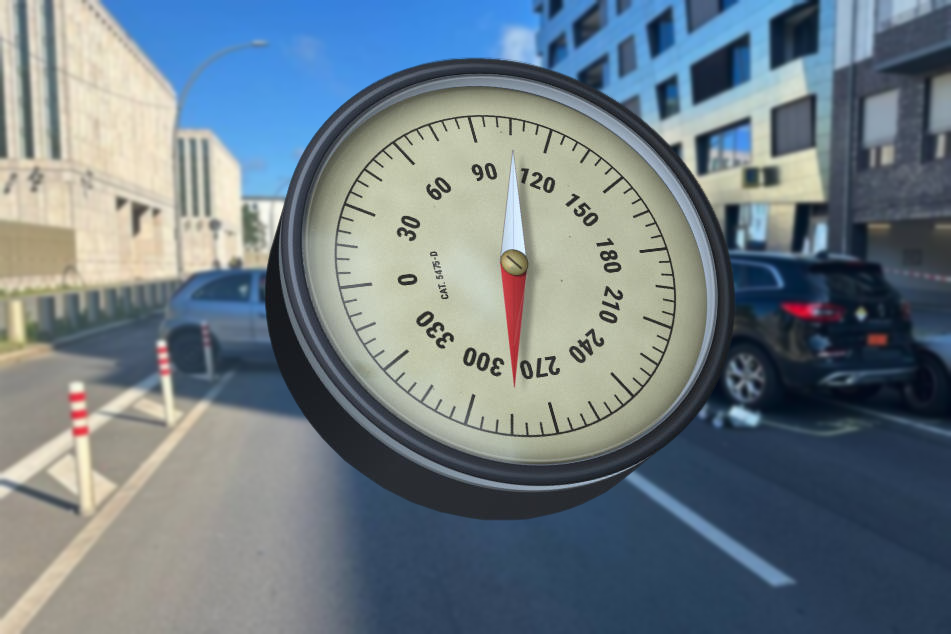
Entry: 285°
